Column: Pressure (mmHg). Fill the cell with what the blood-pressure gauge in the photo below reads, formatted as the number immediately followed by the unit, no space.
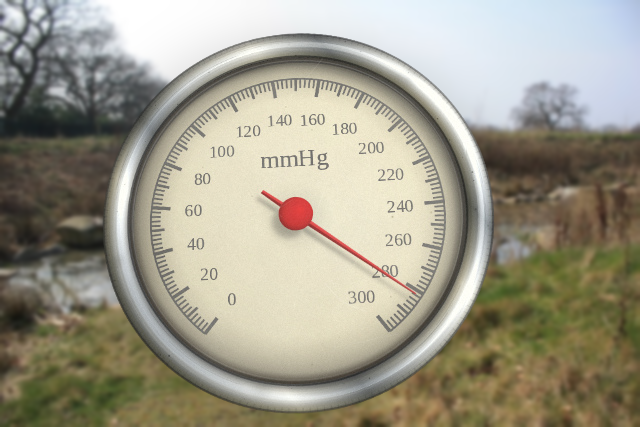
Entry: 282mmHg
